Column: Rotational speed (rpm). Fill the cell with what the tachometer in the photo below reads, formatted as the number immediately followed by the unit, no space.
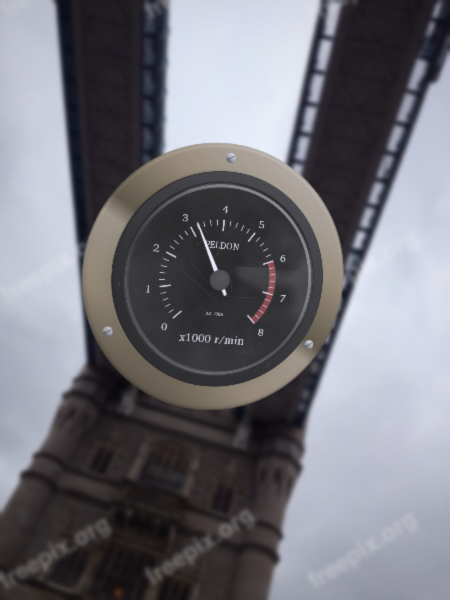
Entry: 3200rpm
